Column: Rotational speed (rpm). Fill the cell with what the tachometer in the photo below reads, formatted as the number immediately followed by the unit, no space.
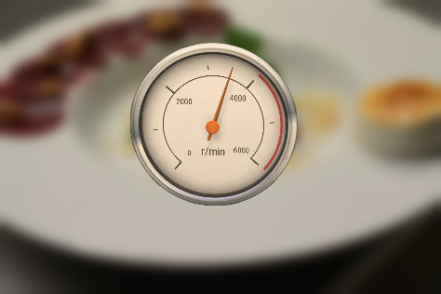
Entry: 3500rpm
